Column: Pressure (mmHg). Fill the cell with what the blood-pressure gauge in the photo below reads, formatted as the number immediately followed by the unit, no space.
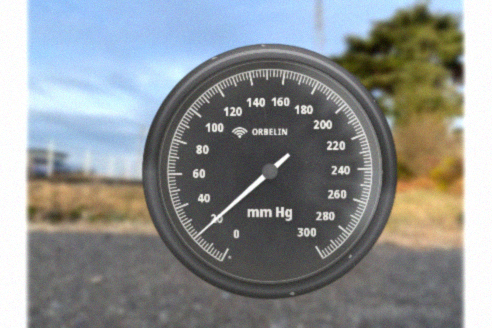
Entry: 20mmHg
